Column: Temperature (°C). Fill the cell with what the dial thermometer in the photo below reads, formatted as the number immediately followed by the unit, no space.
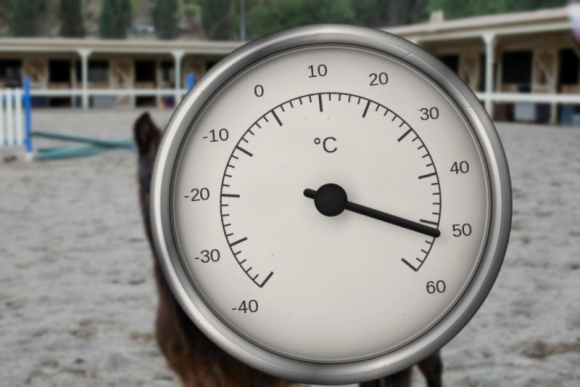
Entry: 52°C
